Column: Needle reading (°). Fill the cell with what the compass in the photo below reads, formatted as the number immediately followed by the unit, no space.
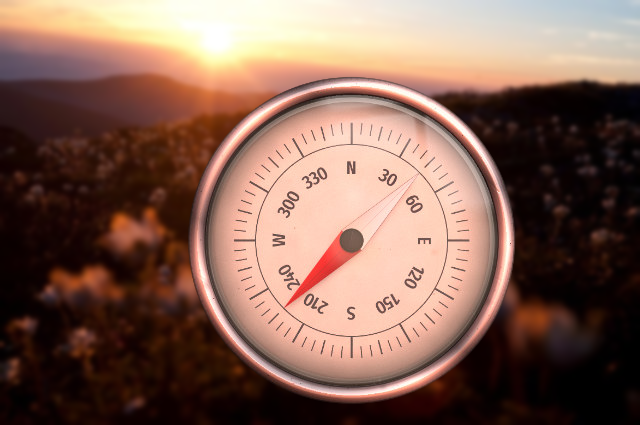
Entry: 225°
